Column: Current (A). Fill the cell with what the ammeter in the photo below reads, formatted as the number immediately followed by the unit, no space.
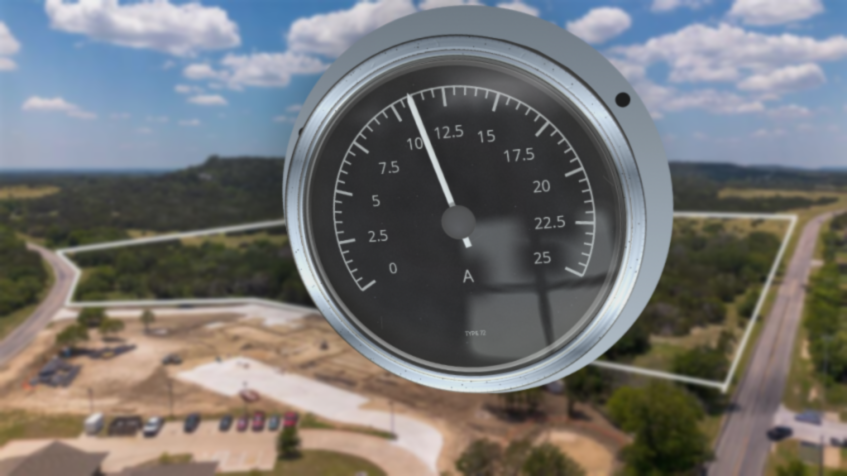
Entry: 11A
